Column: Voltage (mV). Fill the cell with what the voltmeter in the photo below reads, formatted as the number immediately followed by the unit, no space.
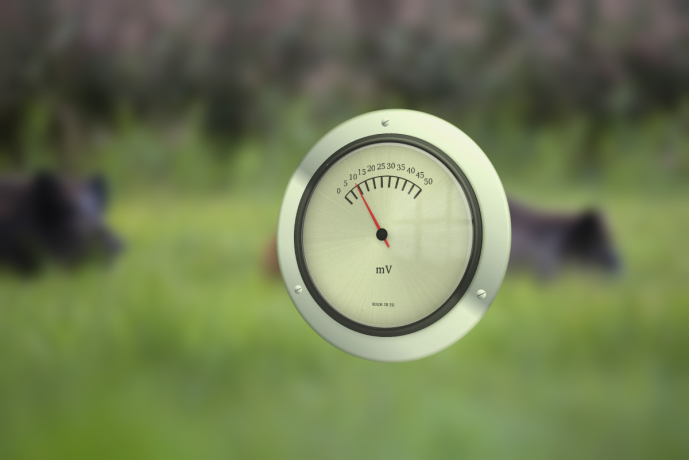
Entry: 10mV
